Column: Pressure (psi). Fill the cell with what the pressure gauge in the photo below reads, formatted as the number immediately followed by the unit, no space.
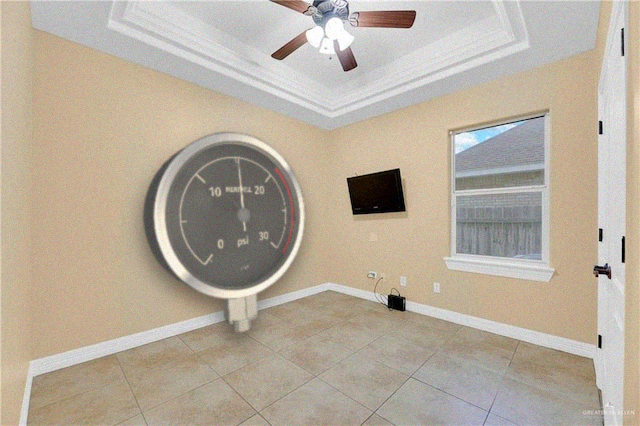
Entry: 15psi
